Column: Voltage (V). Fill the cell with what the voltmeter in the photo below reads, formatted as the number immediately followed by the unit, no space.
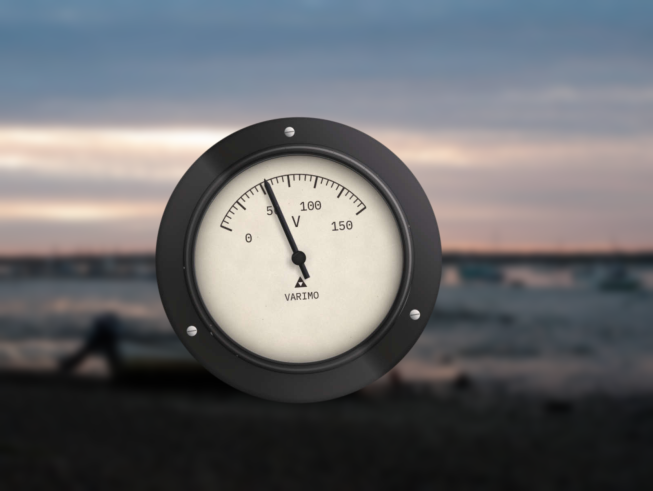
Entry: 55V
